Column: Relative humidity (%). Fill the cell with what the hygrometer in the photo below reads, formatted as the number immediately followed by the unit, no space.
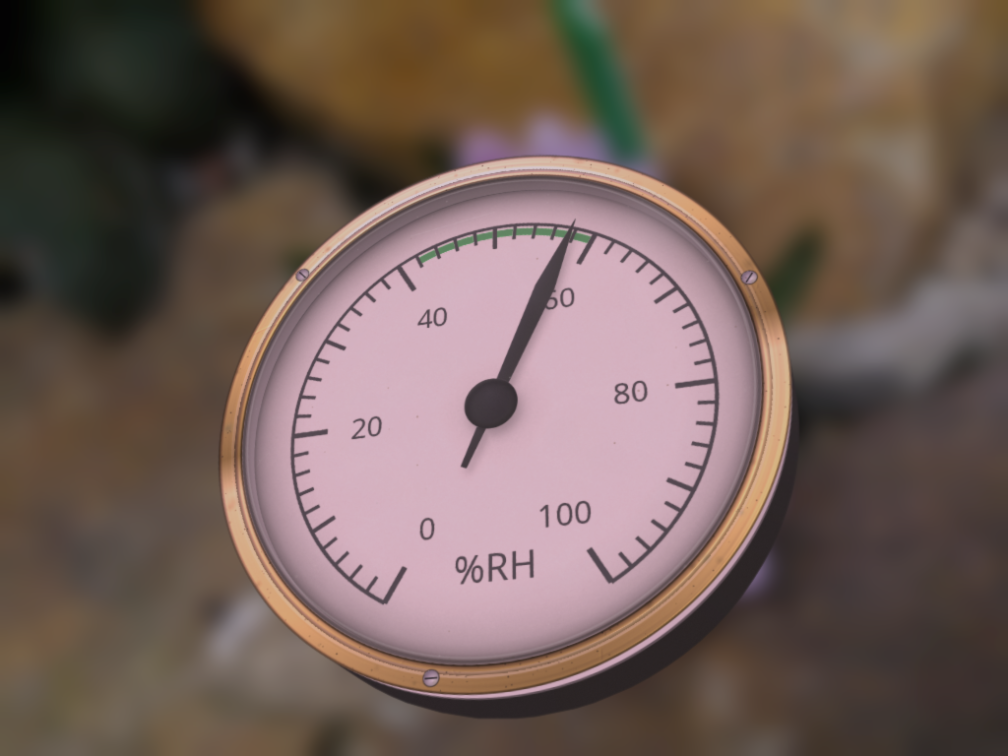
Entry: 58%
